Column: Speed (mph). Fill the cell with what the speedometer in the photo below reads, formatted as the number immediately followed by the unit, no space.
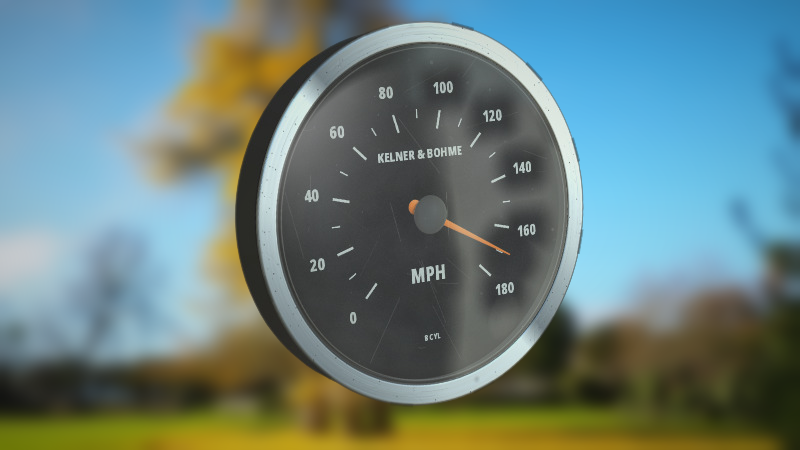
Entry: 170mph
